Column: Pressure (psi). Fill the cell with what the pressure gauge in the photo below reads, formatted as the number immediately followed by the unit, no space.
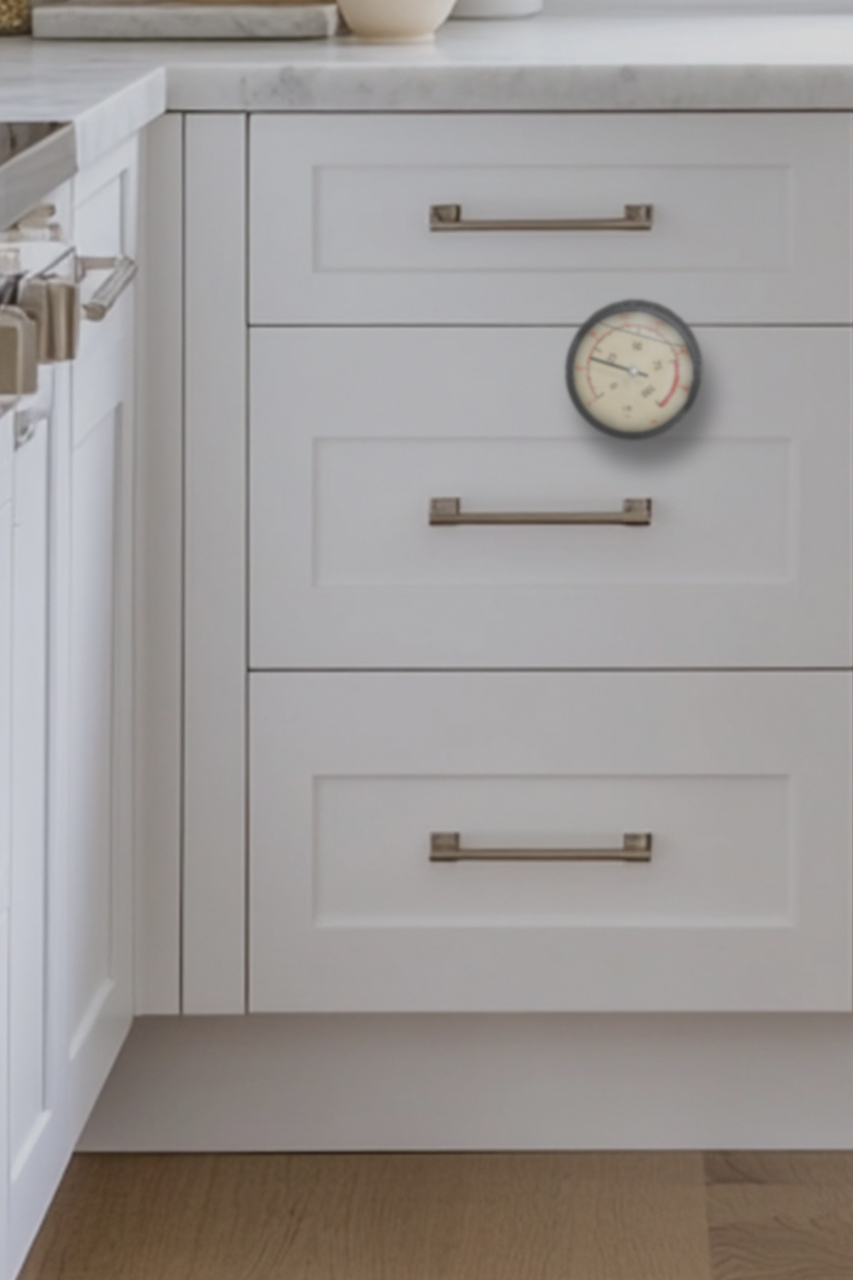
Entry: 20psi
